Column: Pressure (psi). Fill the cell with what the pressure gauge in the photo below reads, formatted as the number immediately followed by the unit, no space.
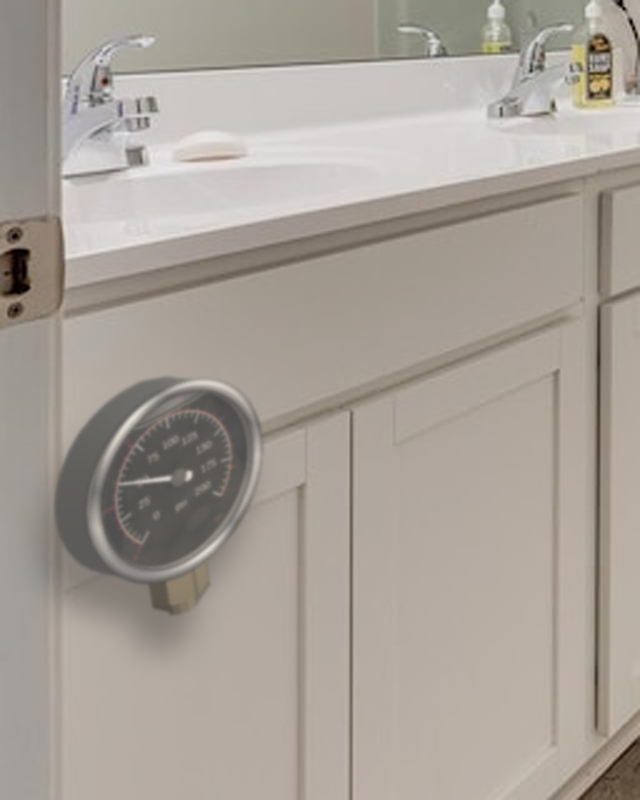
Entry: 50psi
